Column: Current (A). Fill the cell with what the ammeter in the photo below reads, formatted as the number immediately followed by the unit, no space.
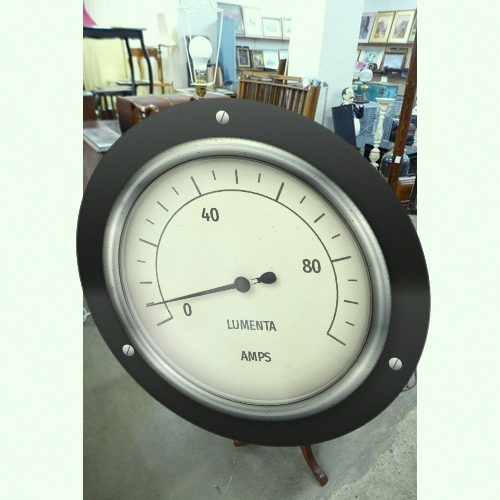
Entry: 5A
